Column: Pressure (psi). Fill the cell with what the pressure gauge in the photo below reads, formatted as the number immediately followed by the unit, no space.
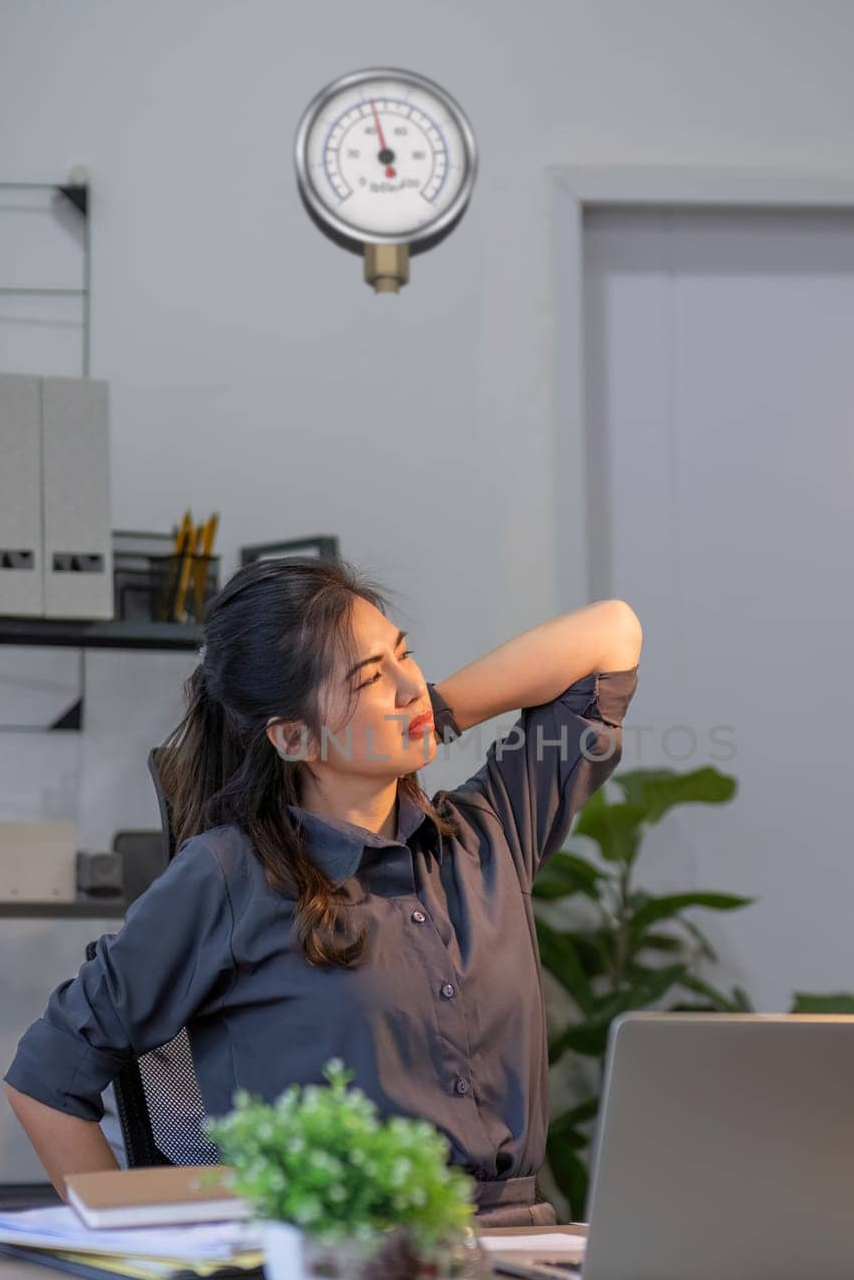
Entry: 45psi
